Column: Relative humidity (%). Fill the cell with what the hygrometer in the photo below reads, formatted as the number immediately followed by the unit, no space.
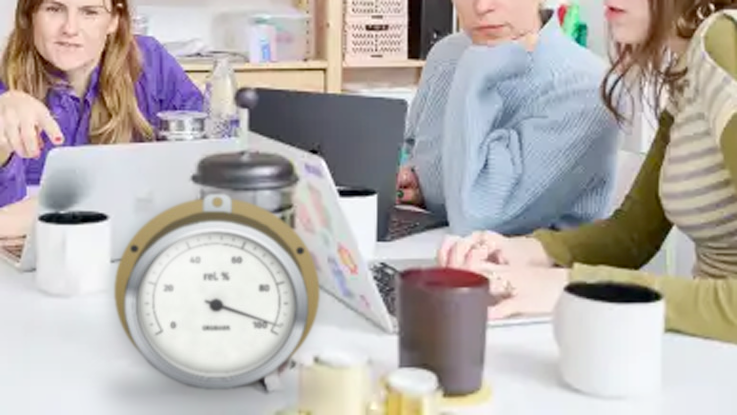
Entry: 96%
